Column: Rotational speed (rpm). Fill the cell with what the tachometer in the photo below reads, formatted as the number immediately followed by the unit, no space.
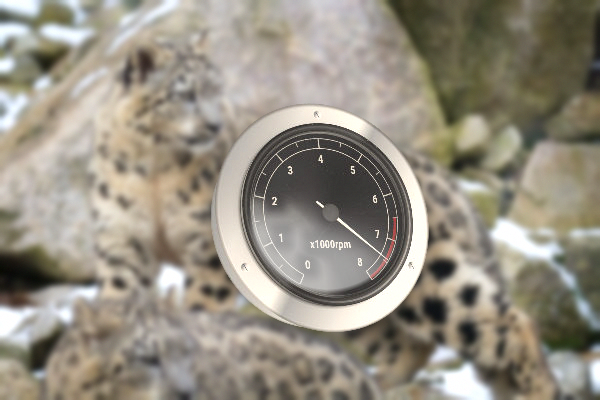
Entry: 7500rpm
